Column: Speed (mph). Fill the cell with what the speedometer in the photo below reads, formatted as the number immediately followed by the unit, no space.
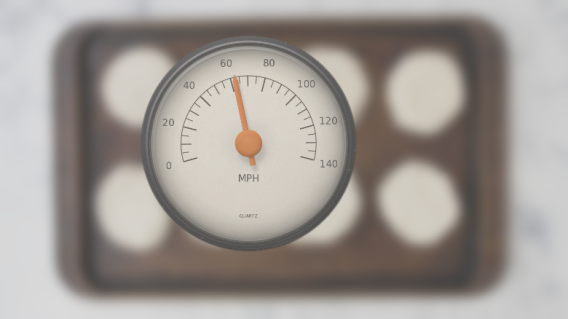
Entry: 62.5mph
